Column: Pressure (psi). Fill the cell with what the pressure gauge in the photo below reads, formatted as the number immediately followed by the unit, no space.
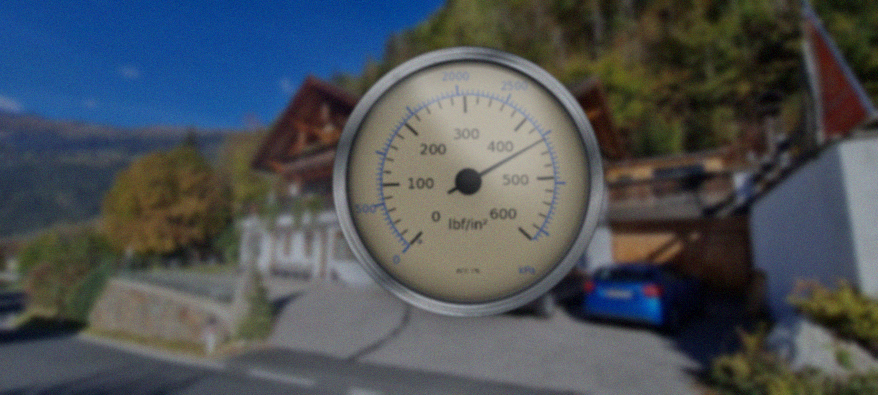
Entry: 440psi
